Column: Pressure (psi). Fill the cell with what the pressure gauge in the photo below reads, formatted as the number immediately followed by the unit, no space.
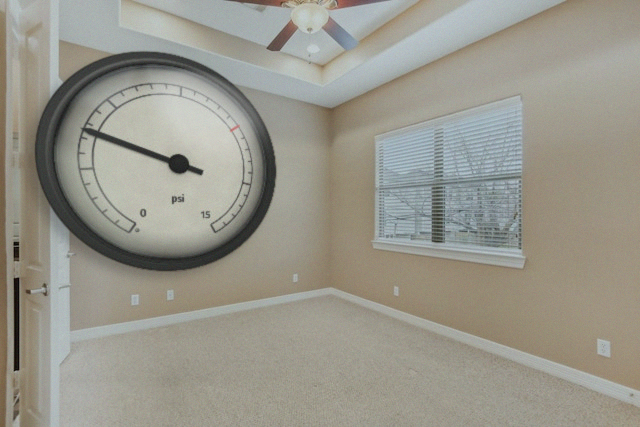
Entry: 3.75psi
